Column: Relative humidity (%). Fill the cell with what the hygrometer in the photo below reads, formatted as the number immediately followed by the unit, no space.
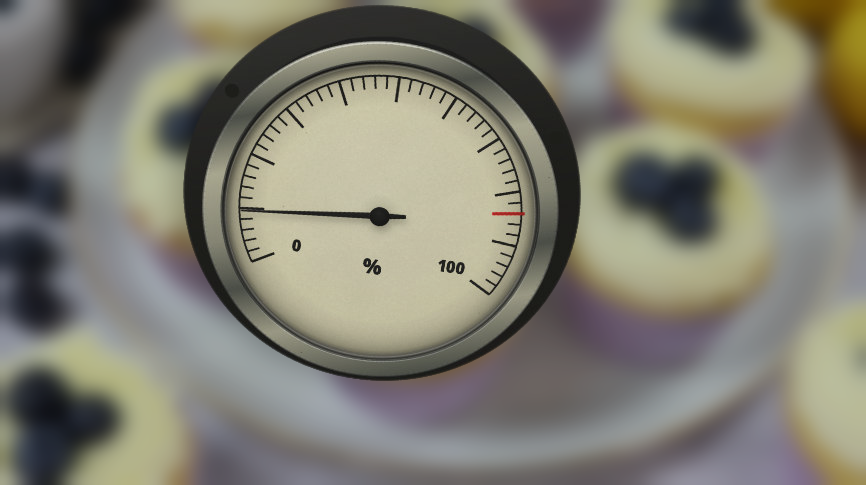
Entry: 10%
